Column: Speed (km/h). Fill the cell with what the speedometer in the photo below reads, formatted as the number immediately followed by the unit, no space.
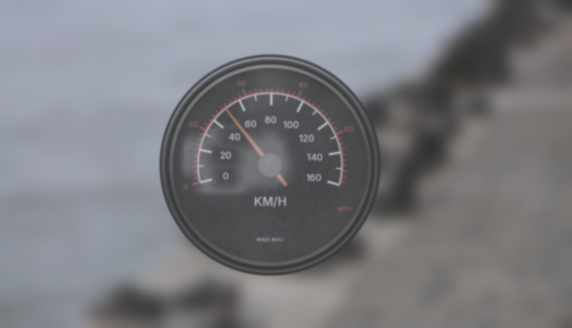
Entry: 50km/h
